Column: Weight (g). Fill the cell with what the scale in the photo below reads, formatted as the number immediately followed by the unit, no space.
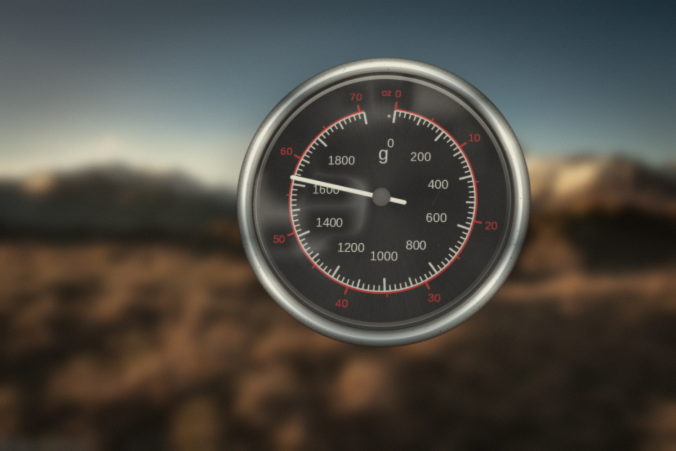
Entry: 1620g
